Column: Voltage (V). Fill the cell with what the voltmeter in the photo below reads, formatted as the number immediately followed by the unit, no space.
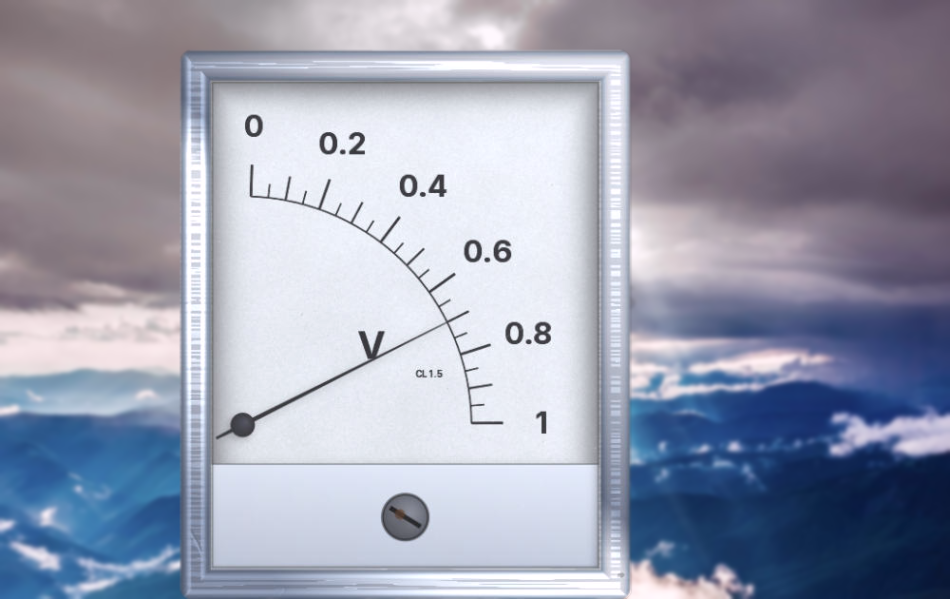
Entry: 0.7V
